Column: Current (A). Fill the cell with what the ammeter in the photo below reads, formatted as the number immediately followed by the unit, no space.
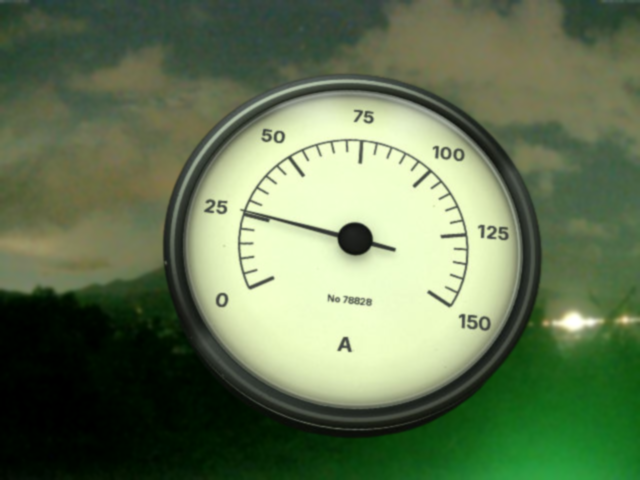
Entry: 25A
